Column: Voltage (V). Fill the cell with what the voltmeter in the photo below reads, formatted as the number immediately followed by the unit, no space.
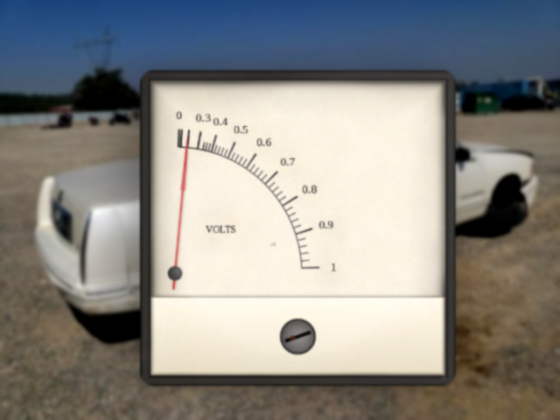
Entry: 0.2V
